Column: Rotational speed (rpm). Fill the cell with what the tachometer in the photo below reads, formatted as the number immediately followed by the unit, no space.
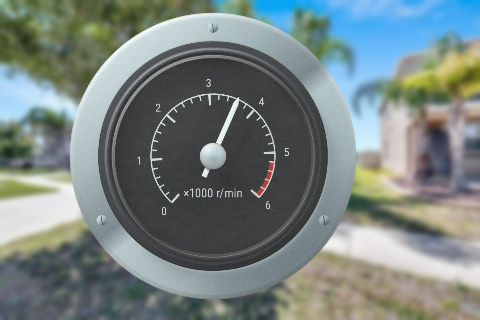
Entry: 3600rpm
